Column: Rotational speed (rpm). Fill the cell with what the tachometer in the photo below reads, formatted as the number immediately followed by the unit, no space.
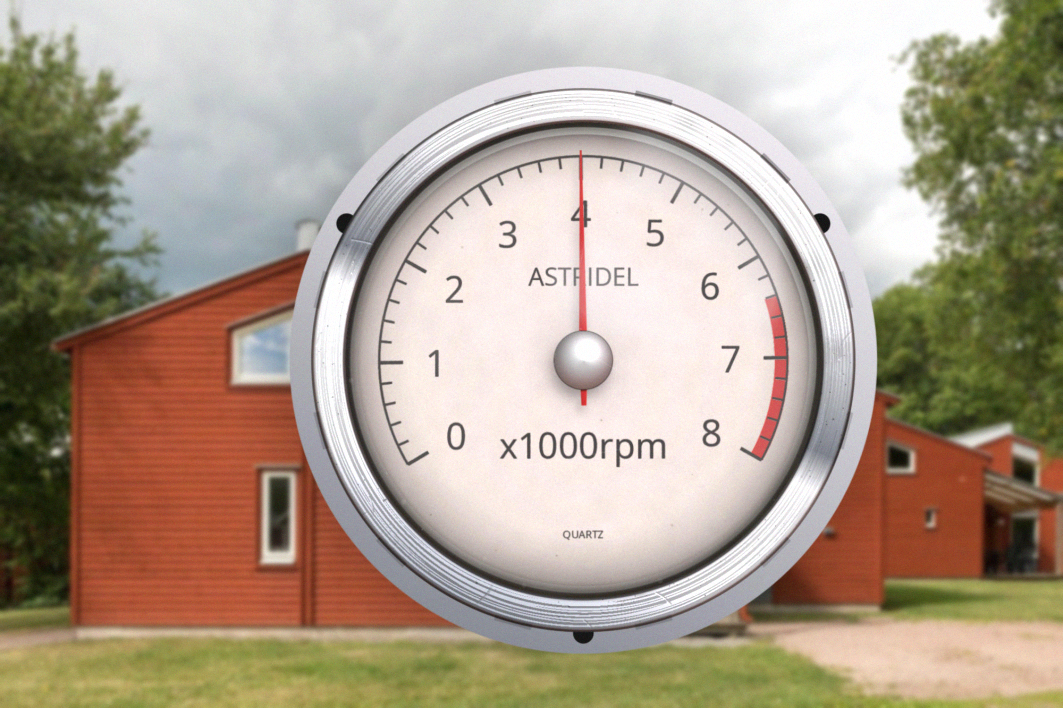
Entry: 4000rpm
